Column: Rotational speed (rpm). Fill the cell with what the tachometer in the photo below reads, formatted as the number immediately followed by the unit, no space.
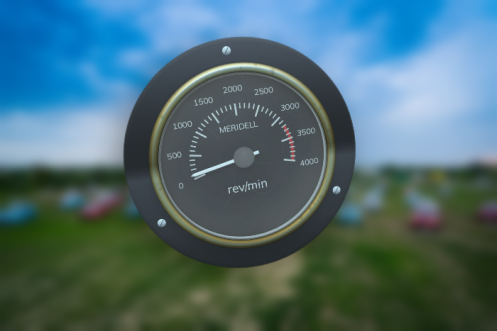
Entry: 100rpm
